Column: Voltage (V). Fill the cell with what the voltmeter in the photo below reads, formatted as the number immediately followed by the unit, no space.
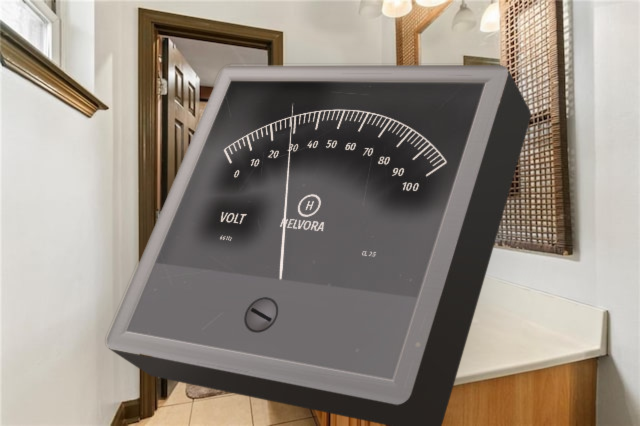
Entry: 30V
